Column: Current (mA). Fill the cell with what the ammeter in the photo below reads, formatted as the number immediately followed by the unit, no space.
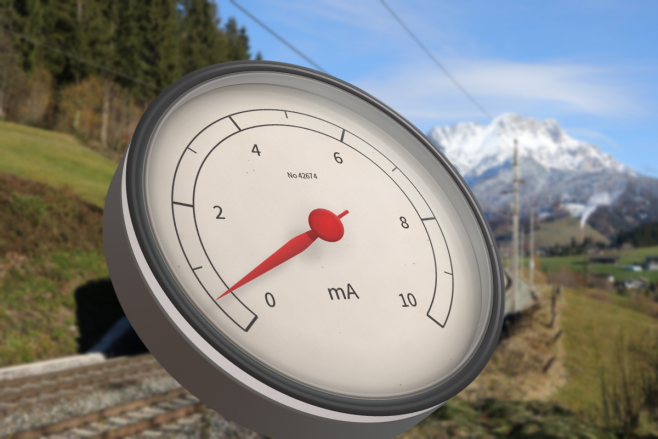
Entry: 0.5mA
